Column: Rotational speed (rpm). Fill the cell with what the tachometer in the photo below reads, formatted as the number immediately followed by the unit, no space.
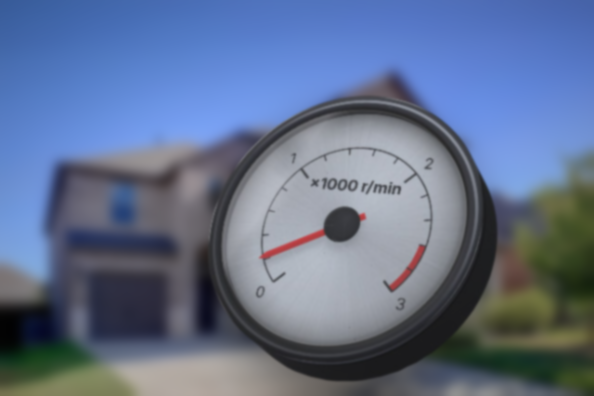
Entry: 200rpm
